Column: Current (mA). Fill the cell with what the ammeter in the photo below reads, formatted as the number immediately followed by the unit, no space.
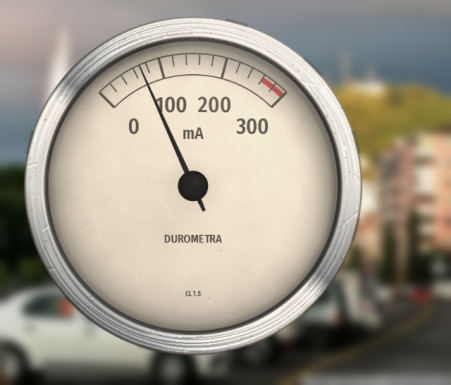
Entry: 70mA
